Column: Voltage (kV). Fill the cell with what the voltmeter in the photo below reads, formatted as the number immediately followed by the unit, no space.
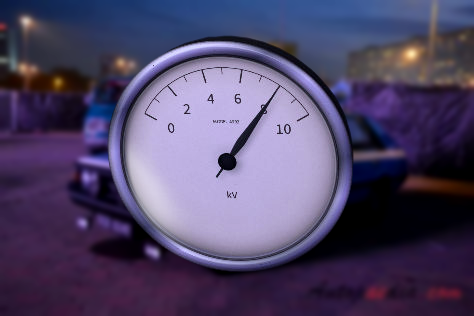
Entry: 8kV
